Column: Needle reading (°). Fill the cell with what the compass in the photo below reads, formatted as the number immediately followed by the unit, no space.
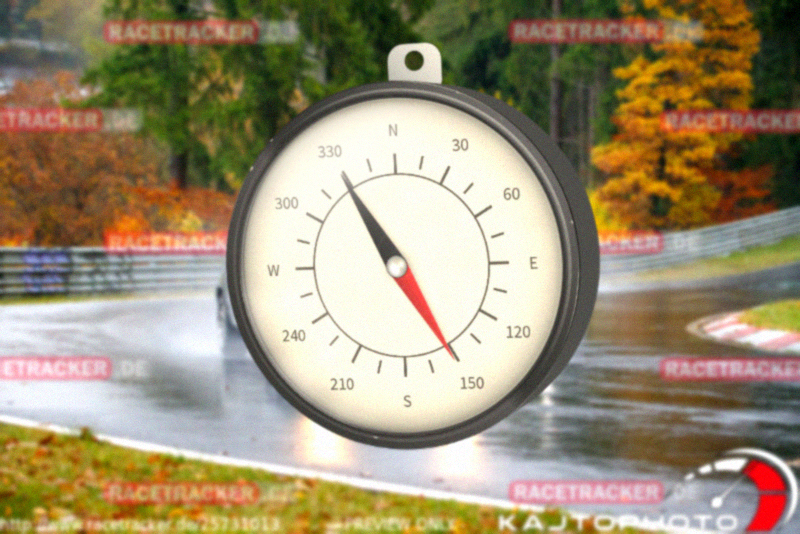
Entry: 150°
